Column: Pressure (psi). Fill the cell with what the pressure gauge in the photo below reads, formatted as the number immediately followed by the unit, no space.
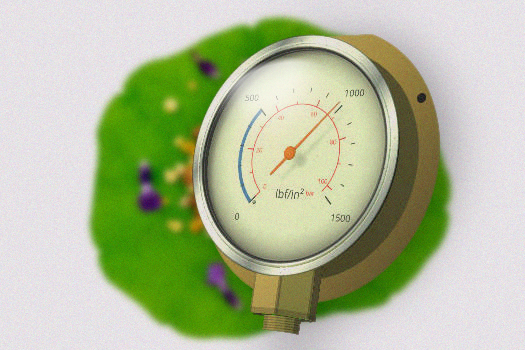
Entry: 1000psi
